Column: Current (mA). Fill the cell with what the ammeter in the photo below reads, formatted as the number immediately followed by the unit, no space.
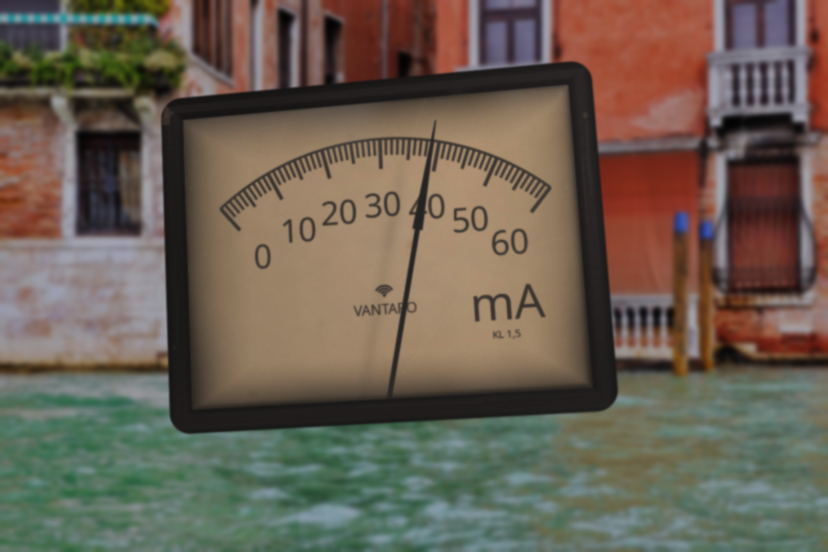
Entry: 39mA
